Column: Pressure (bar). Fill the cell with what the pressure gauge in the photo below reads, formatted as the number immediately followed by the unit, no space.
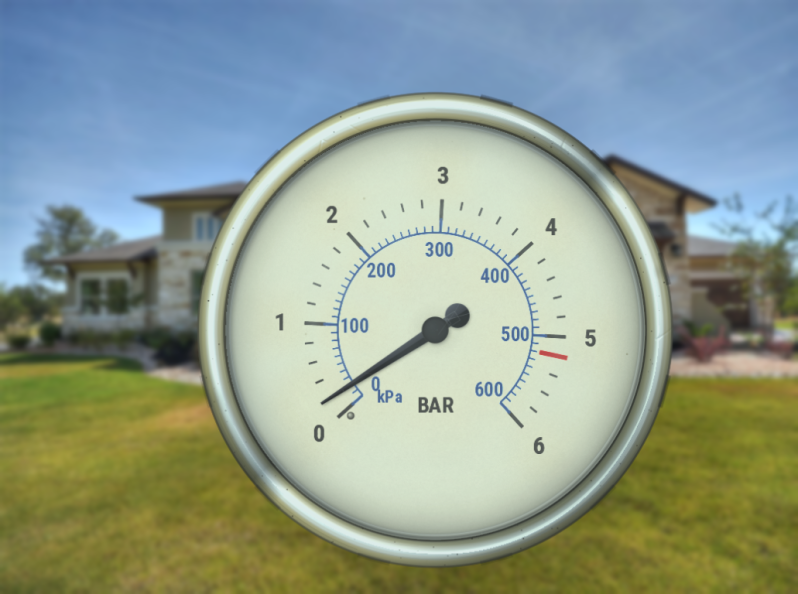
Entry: 0.2bar
